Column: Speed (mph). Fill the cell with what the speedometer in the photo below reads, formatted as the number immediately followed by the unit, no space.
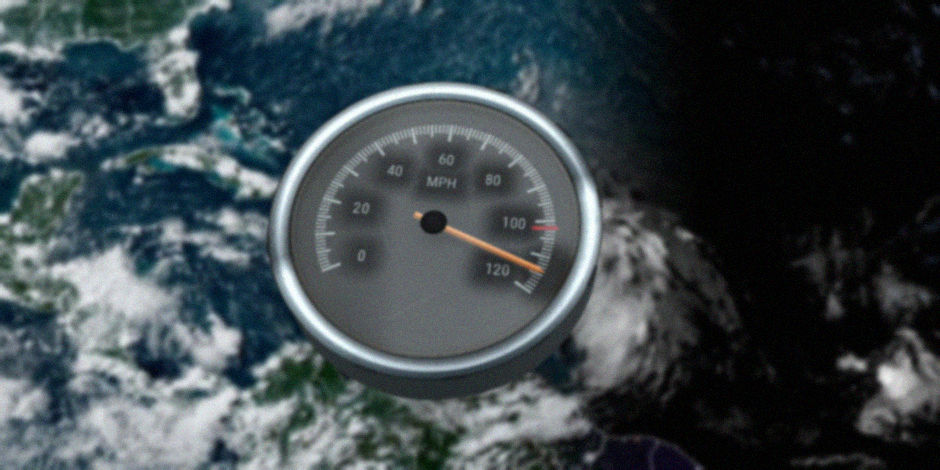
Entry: 115mph
